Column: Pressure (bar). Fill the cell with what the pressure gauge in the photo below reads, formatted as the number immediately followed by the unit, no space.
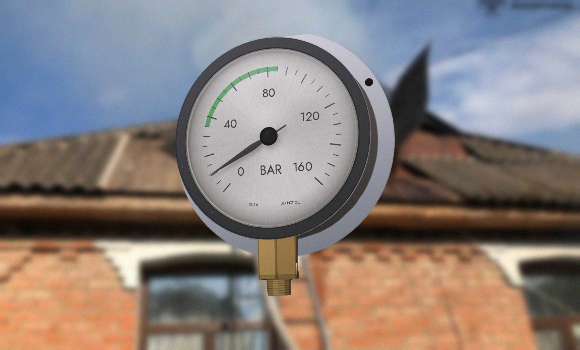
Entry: 10bar
